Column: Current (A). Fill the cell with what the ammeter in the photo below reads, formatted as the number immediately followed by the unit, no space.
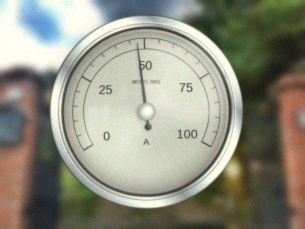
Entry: 47.5A
